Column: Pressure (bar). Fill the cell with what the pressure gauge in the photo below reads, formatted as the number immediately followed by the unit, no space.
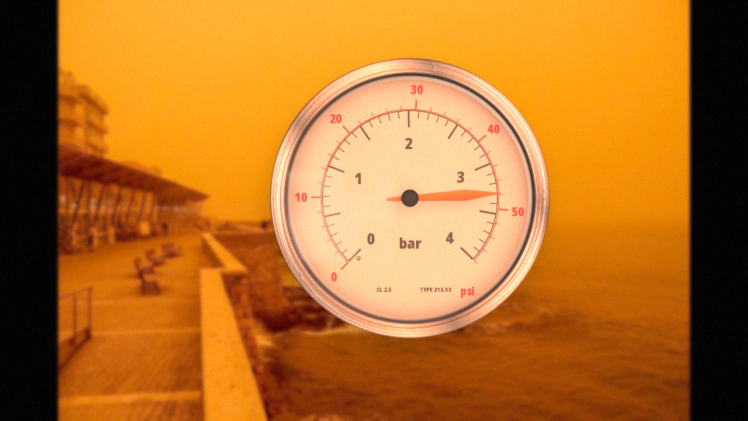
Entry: 3.3bar
